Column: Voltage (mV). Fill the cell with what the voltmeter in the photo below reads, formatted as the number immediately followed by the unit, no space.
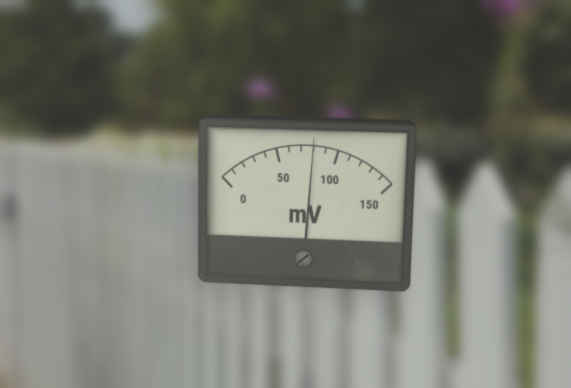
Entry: 80mV
